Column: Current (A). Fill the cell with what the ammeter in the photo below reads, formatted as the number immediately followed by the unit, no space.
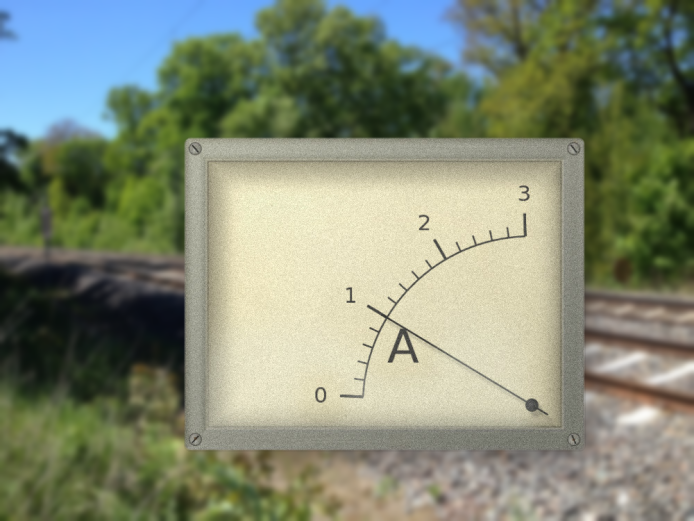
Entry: 1A
